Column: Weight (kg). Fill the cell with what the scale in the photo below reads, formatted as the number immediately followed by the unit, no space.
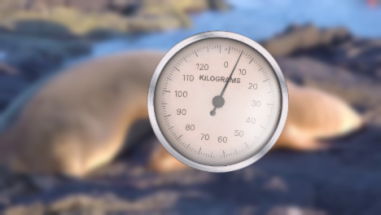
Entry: 5kg
